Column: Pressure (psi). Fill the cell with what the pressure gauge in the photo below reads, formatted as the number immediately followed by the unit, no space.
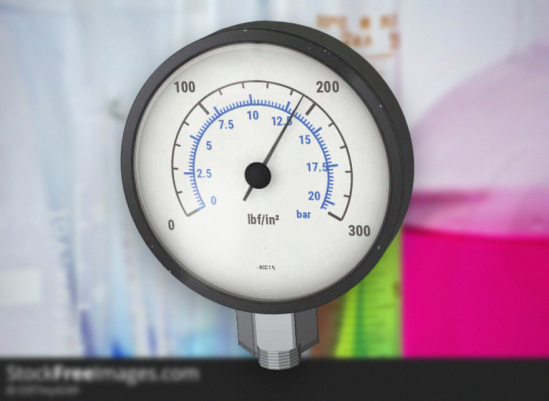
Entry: 190psi
